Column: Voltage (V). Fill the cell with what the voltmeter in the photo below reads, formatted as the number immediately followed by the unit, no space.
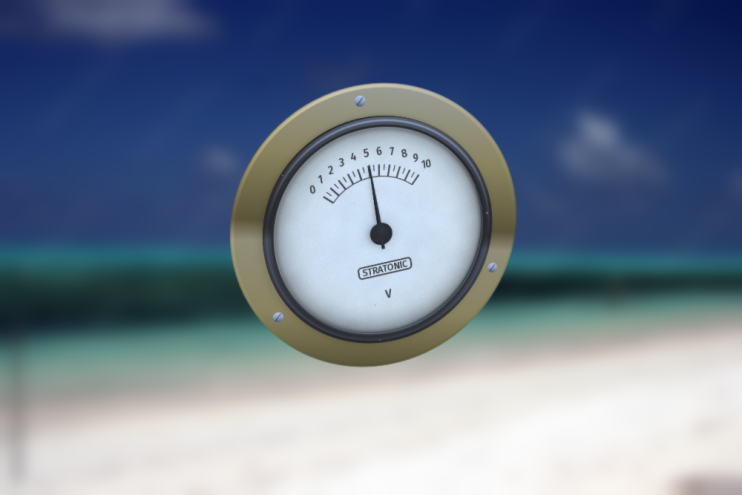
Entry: 5V
